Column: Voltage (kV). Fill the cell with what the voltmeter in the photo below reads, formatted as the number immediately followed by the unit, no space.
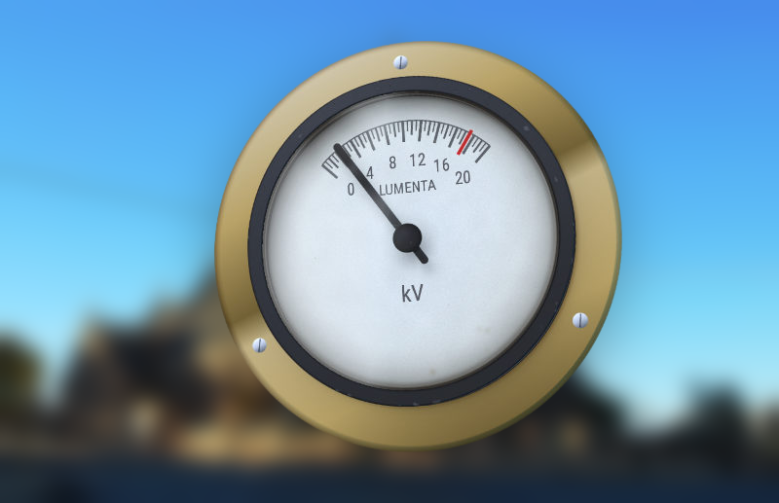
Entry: 2.5kV
